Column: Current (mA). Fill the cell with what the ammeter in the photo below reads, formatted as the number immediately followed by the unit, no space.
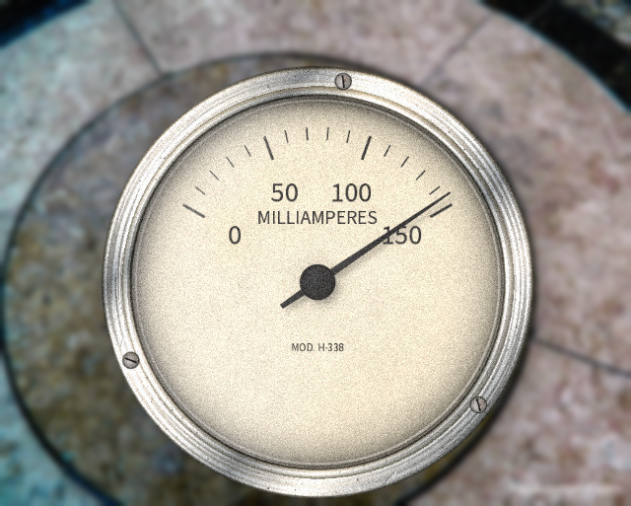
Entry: 145mA
